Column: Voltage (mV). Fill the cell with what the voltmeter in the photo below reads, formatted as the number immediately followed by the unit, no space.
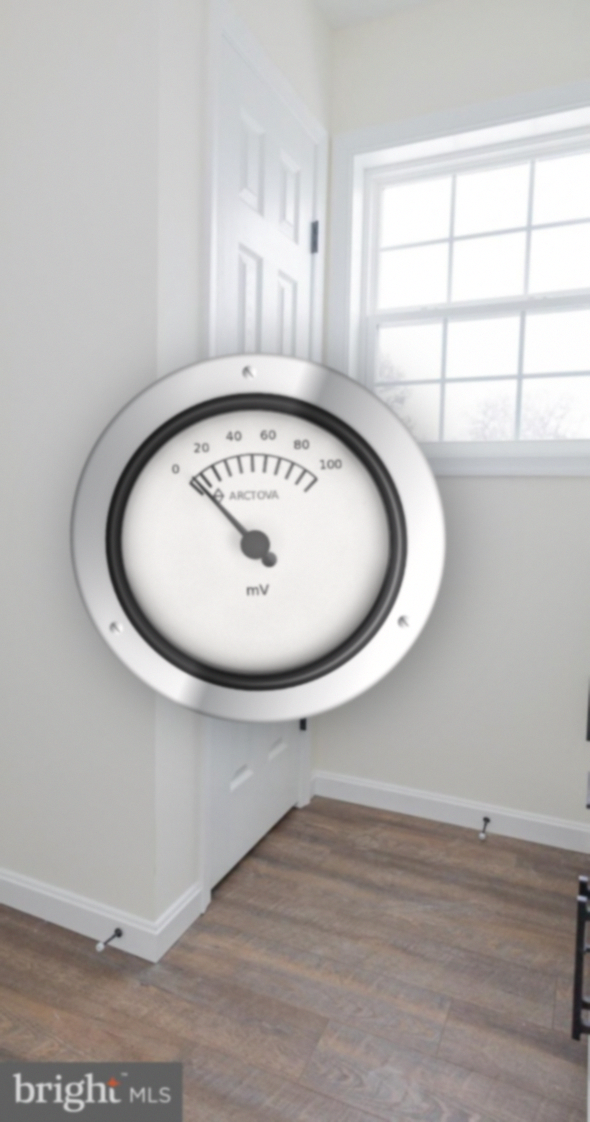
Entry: 5mV
